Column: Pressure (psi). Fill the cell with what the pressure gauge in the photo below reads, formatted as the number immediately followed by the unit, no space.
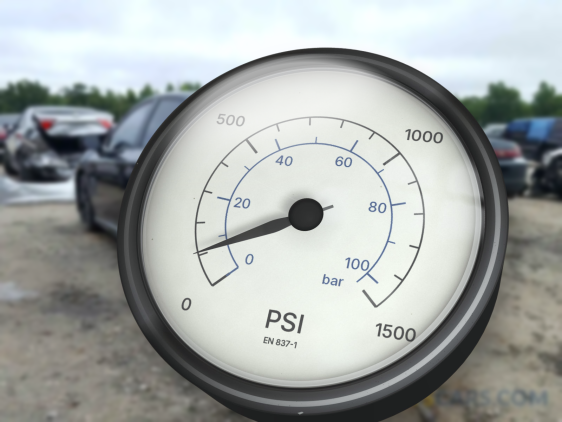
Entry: 100psi
